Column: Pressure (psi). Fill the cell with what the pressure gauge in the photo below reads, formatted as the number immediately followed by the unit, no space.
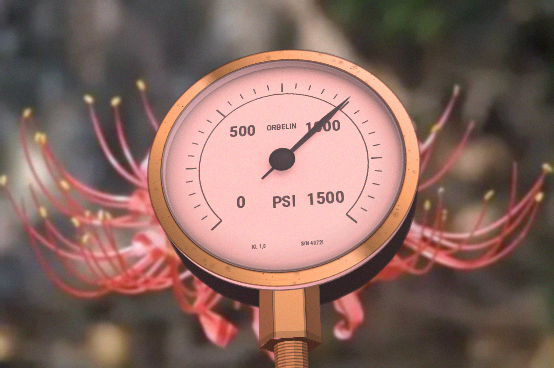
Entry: 1000psi
